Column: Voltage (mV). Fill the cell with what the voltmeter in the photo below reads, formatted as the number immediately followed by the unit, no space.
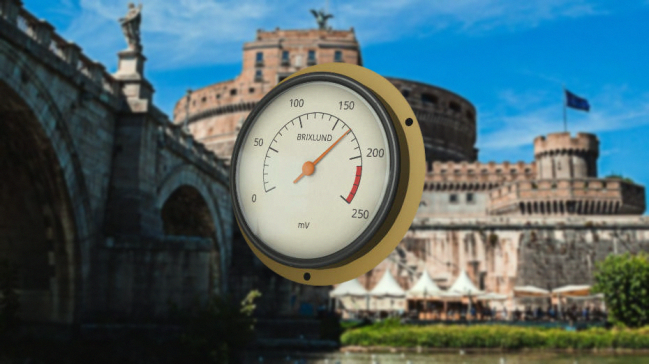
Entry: 170mV
